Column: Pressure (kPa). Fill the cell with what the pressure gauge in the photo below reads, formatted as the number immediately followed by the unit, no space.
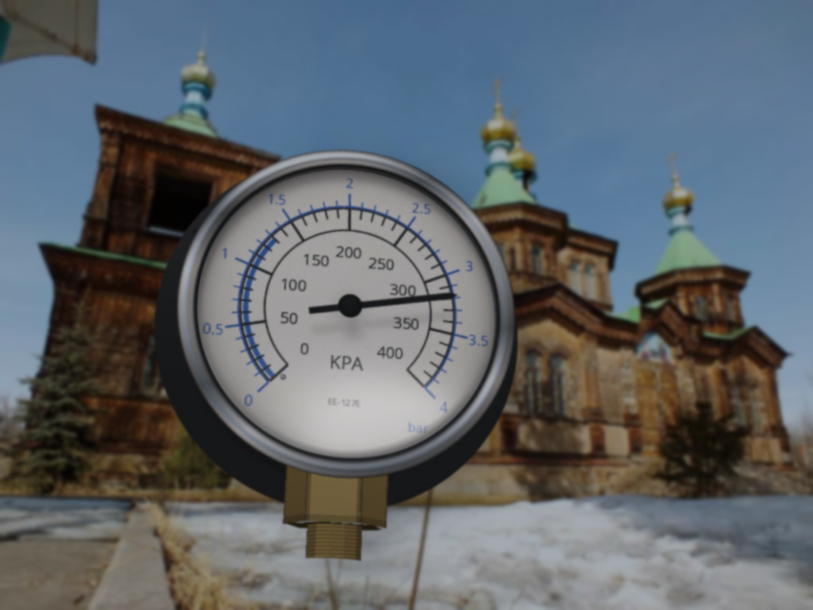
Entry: 320kPa
